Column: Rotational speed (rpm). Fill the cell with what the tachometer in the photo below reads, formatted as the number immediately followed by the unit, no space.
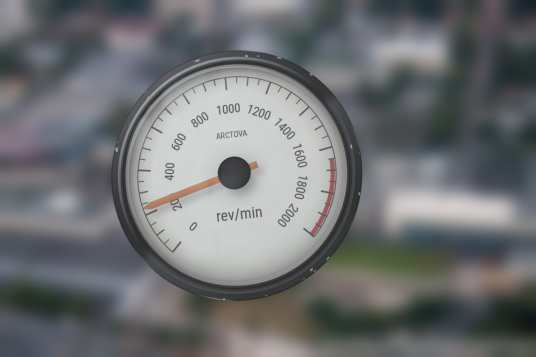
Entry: 225rpm
